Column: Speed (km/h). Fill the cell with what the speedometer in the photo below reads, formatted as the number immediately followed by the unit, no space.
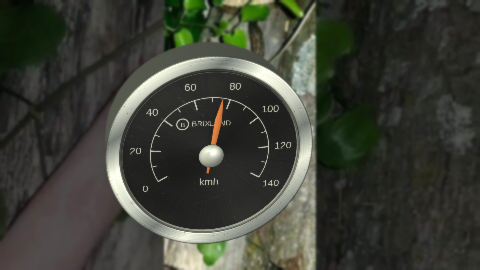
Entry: 75km/h
